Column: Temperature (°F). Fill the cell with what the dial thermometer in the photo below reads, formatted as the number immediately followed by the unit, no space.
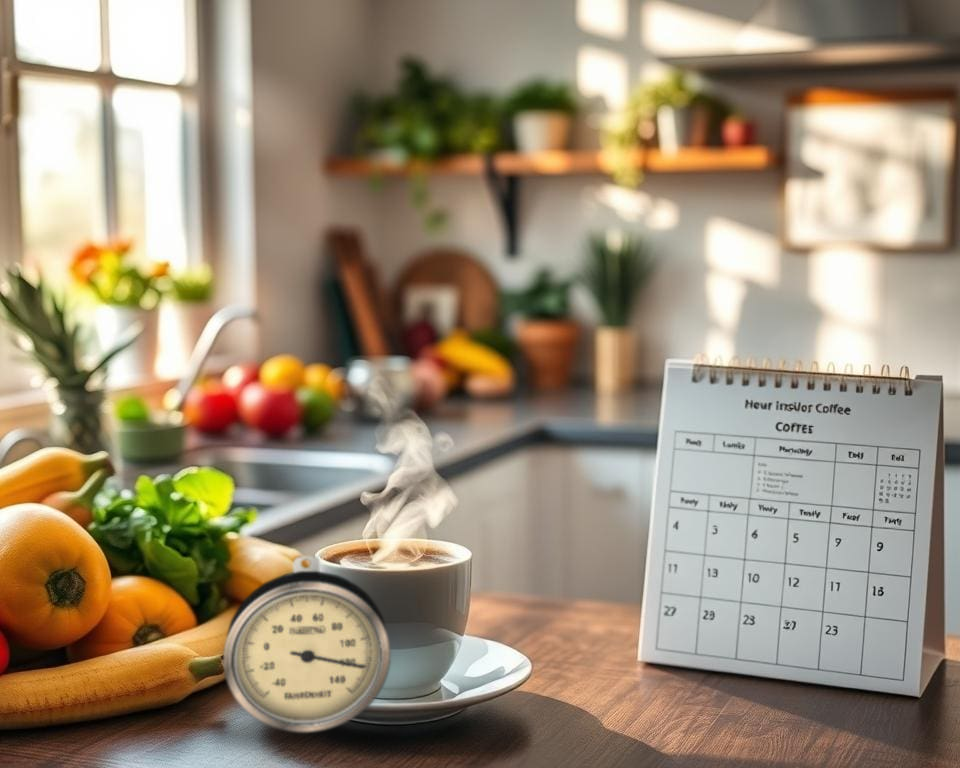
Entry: 120°F
